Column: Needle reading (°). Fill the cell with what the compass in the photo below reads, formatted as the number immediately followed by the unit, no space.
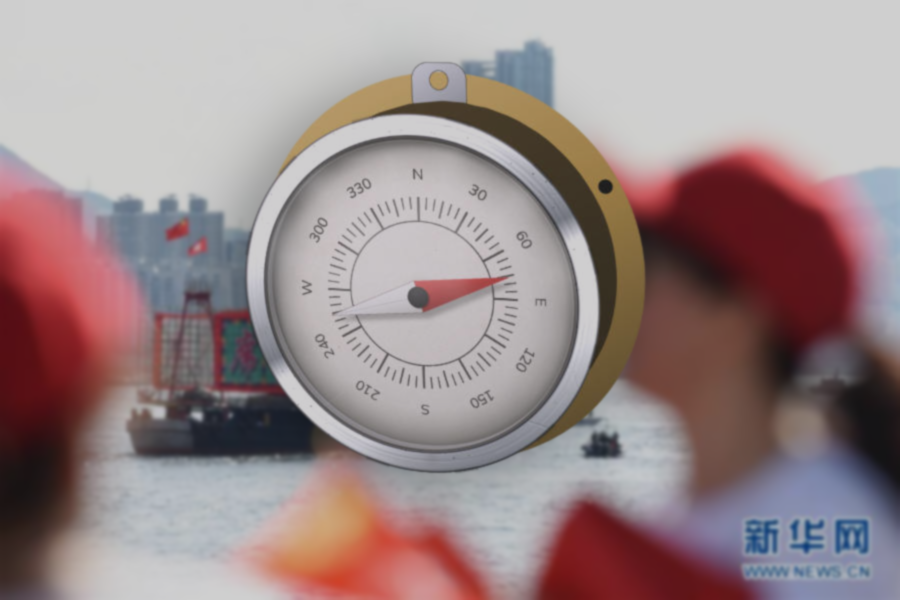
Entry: 75°
